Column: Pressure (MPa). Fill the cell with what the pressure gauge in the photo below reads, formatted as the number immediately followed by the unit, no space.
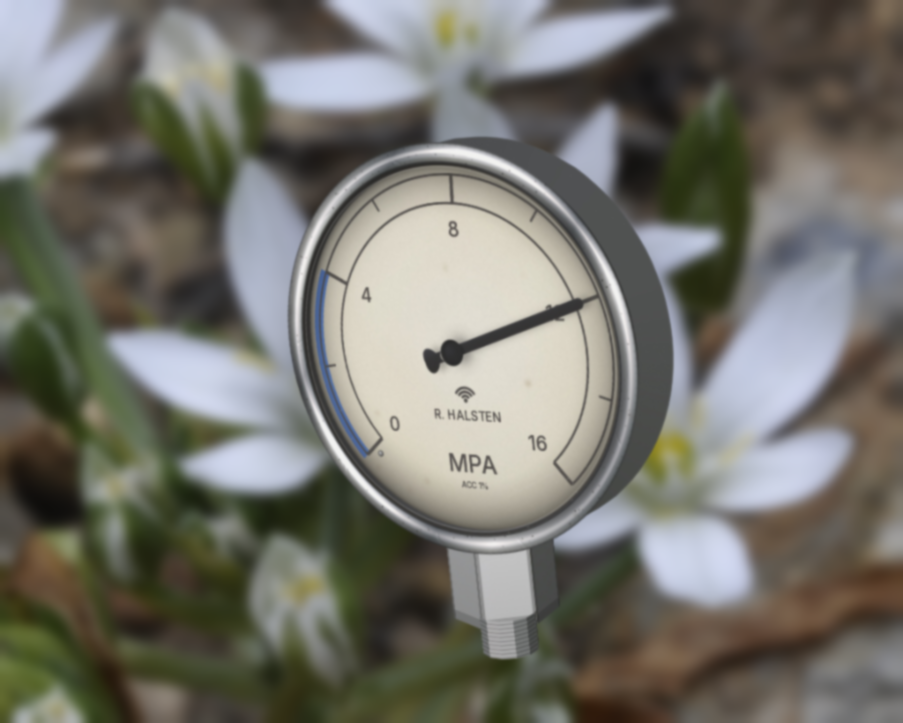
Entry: 12MPa
